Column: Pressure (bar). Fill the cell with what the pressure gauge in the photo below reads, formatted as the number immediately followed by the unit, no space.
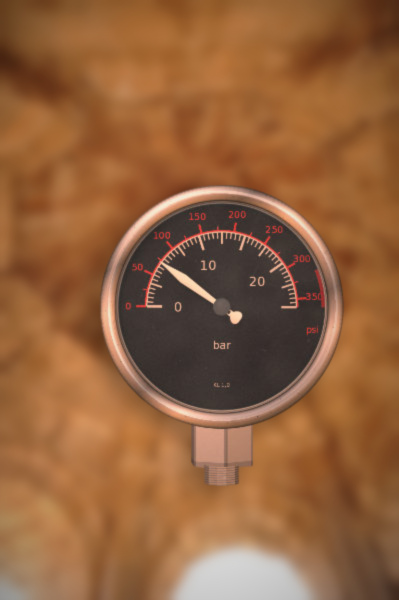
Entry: 5bar
